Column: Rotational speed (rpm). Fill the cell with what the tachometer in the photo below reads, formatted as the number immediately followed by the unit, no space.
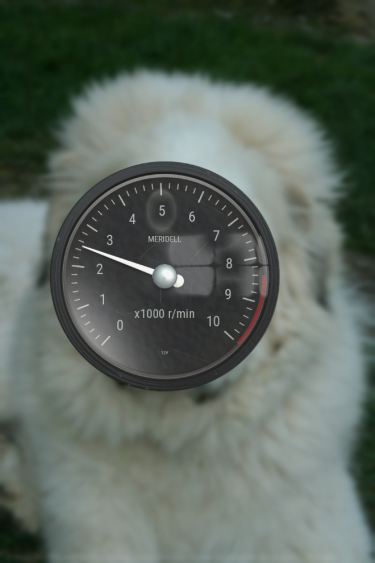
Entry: 2500rpm
